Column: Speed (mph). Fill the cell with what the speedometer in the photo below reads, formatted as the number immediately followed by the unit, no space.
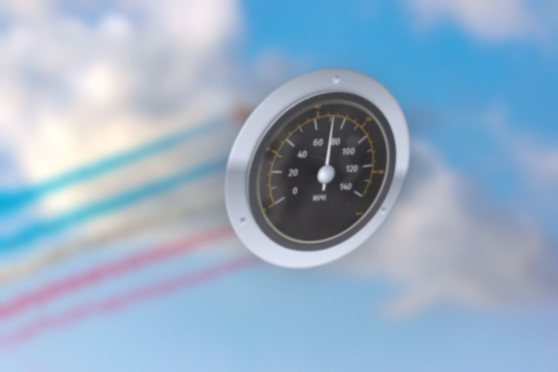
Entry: 70mph
